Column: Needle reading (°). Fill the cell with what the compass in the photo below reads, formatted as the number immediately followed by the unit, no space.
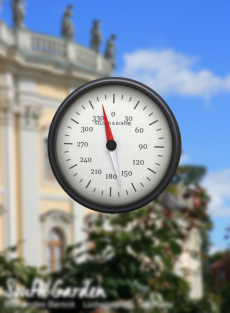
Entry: 345°
